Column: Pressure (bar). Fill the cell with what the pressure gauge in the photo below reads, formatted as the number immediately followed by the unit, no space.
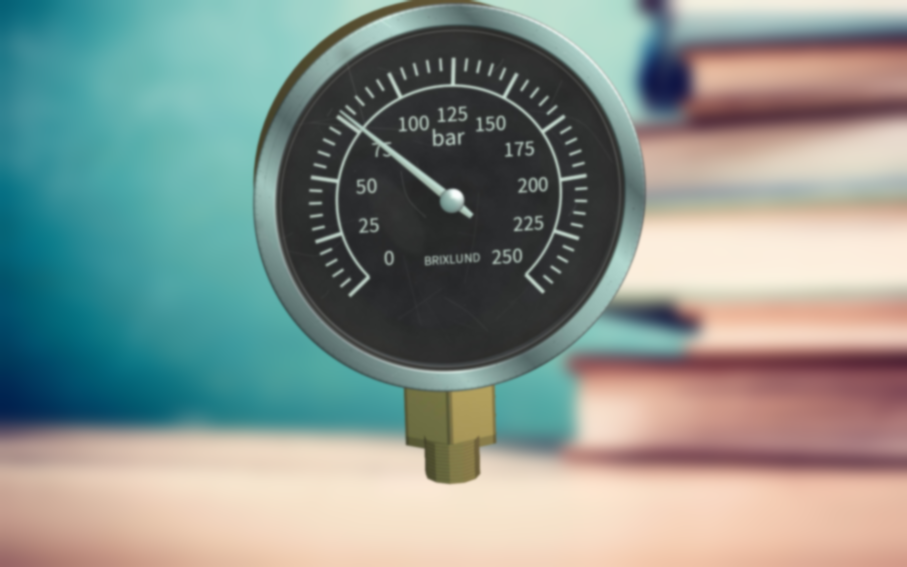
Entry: 77.5bar
